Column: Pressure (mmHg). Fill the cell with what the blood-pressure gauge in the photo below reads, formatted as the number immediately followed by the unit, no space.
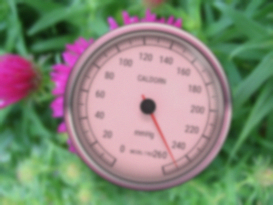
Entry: 250mmHg
